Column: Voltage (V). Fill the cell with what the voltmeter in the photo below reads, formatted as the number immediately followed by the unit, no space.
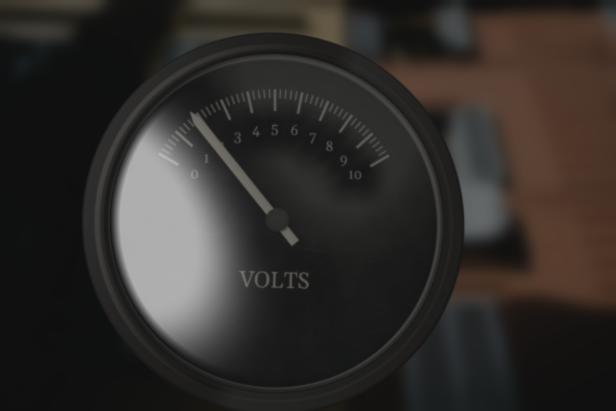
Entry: 1.8V
